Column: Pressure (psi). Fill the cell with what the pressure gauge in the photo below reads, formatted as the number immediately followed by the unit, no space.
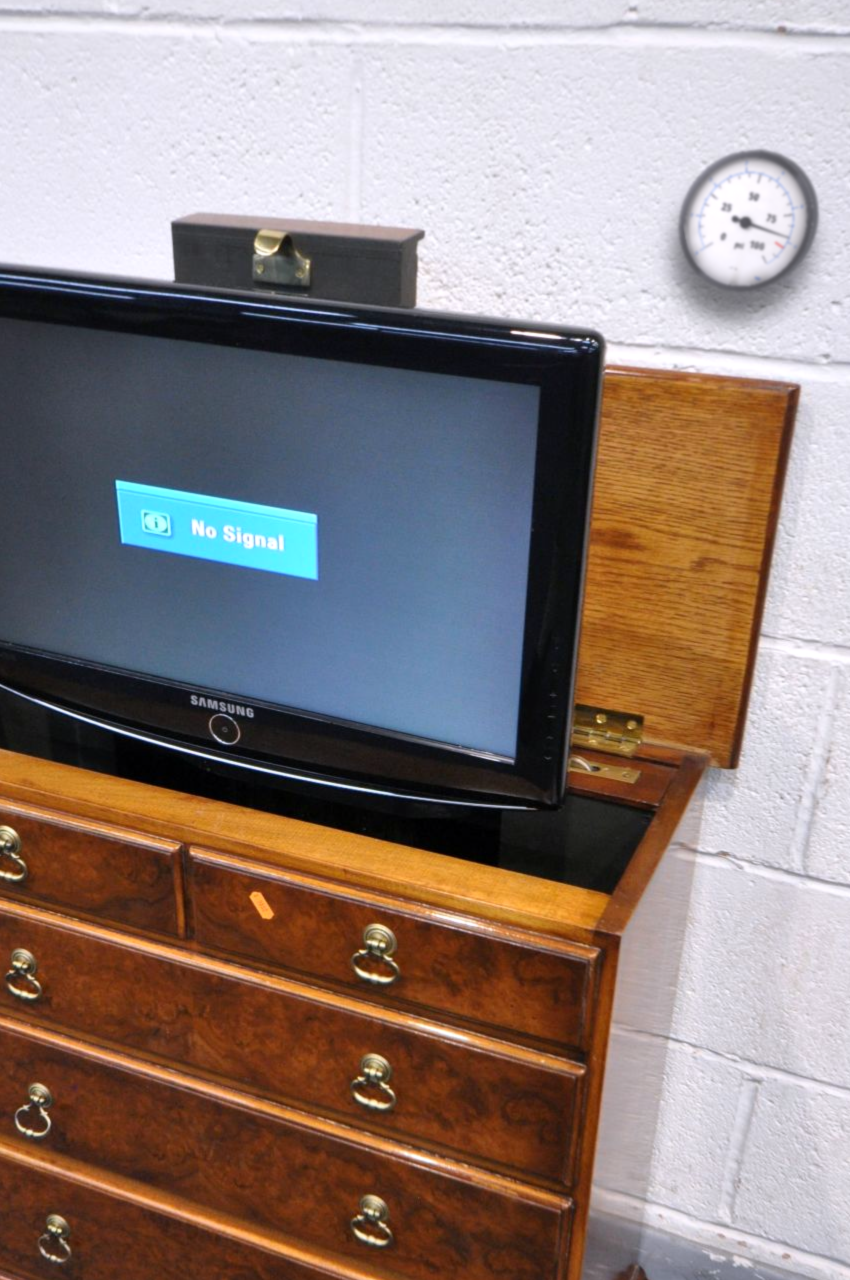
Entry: 85psi
